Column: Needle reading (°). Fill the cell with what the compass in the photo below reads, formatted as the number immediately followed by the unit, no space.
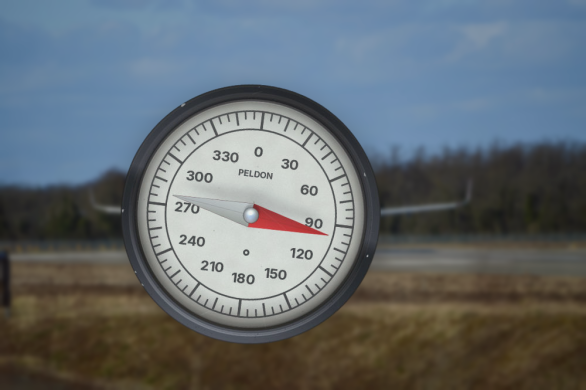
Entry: 97.5°
